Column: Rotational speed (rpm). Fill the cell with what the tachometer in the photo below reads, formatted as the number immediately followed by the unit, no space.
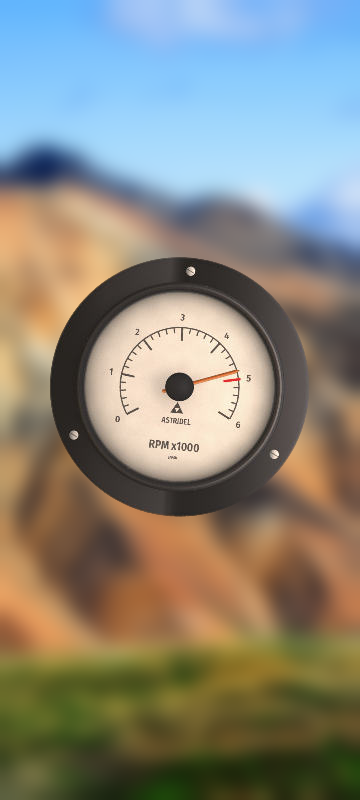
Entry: 4800rpm
